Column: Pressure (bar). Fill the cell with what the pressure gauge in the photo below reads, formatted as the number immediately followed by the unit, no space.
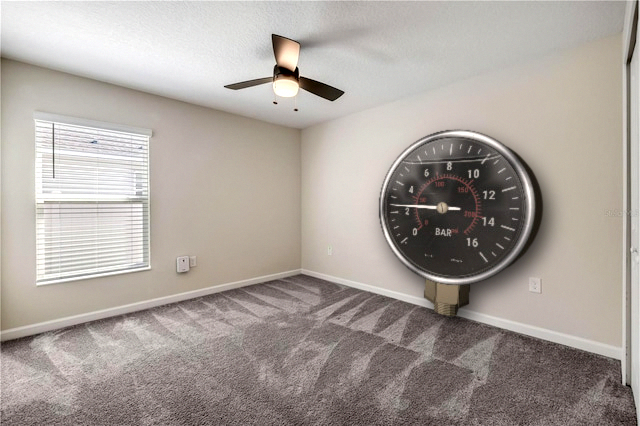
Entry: 2.5bar
